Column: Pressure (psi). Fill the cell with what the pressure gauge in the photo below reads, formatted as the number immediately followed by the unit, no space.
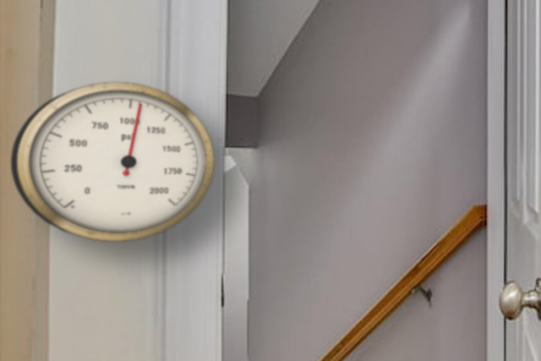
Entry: 1050psi
